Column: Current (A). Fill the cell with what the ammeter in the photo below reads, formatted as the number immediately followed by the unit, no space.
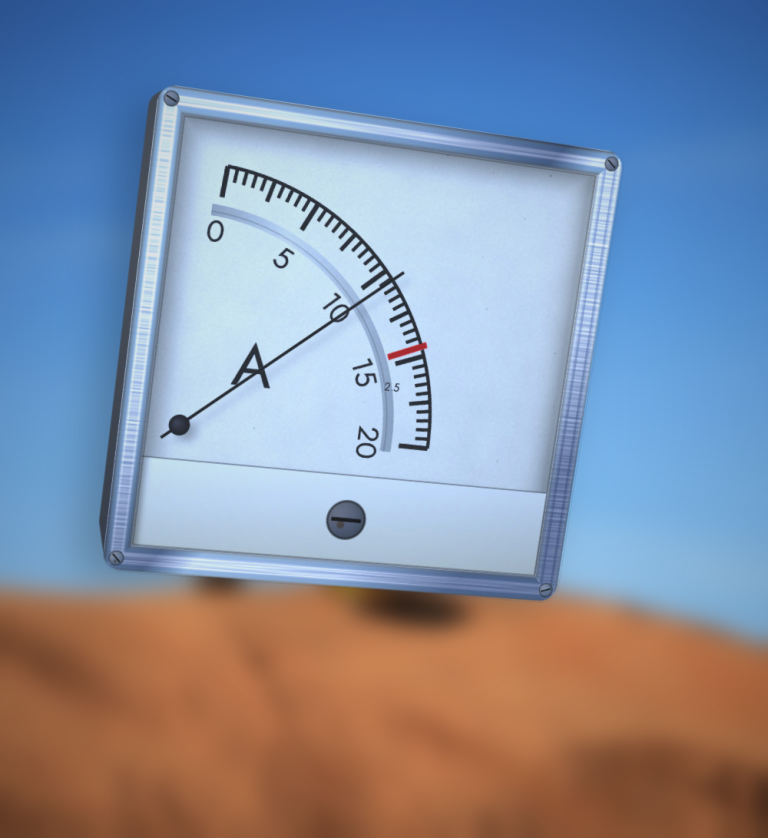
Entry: 10.5A
